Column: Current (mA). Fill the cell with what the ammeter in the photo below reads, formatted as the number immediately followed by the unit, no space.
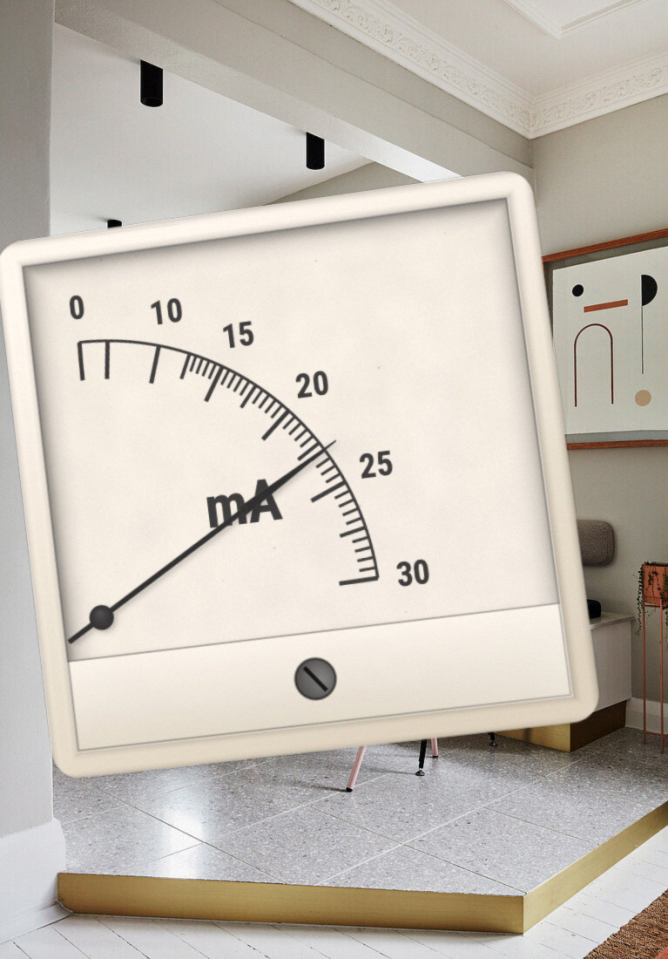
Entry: 23mA
